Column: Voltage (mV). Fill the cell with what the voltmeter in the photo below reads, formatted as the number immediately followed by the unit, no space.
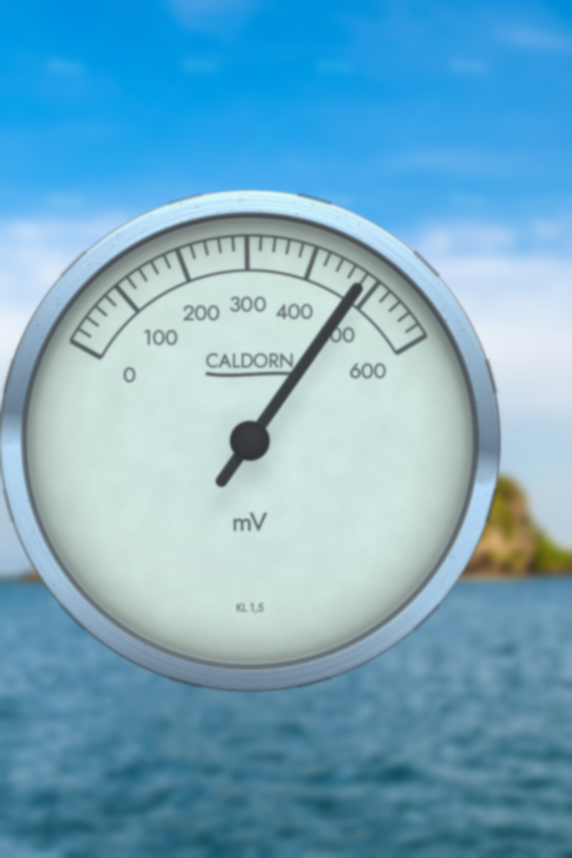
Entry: 480mV
